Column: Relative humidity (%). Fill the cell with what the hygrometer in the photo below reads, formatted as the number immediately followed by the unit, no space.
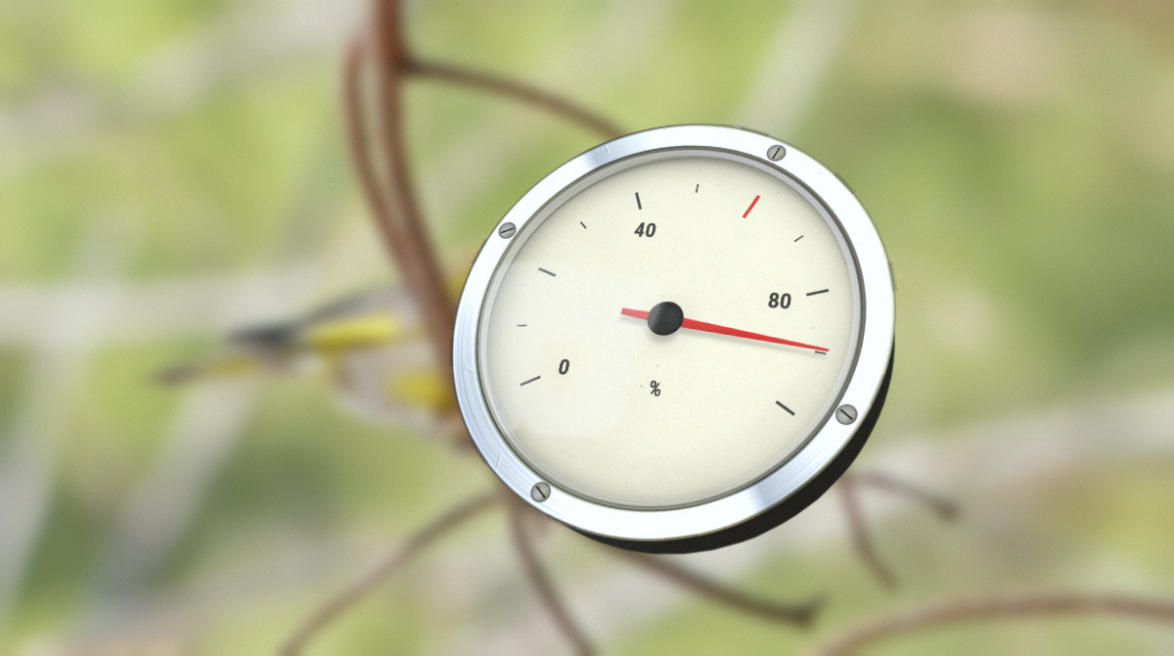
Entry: 90%
